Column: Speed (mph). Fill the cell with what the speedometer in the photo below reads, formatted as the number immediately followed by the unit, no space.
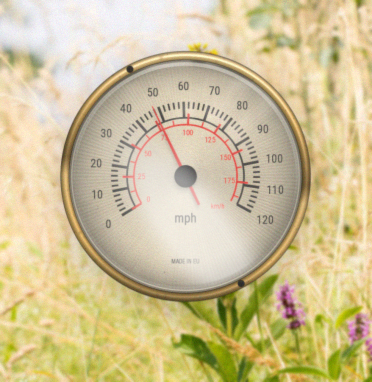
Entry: 48mph
